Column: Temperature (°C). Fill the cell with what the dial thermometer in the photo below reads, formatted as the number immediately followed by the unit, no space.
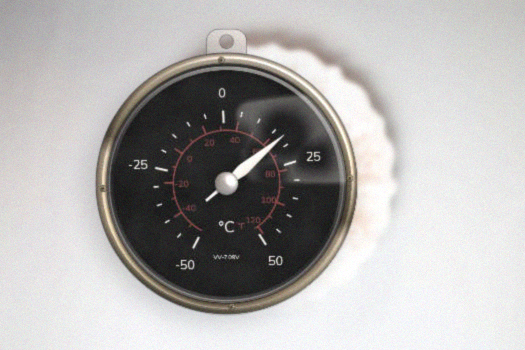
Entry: 17.5°C
